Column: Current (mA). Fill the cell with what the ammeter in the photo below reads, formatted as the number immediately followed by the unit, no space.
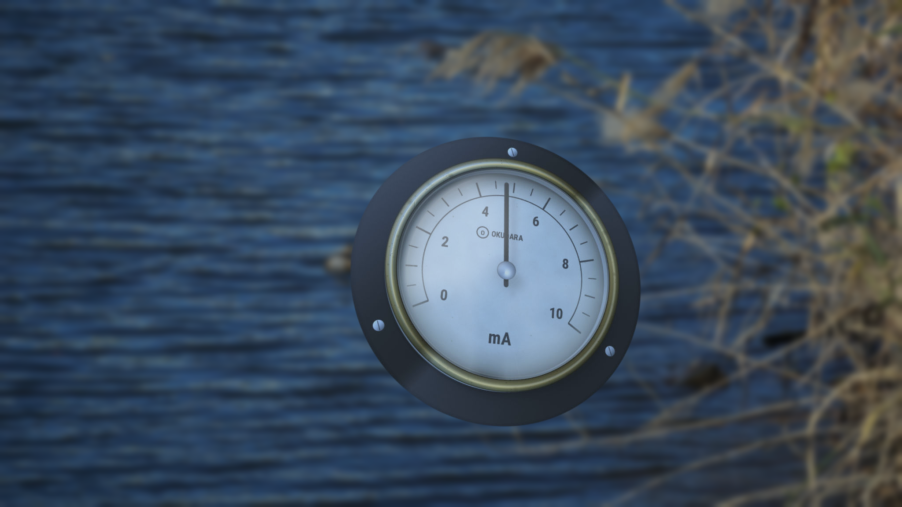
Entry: 4.75mA
